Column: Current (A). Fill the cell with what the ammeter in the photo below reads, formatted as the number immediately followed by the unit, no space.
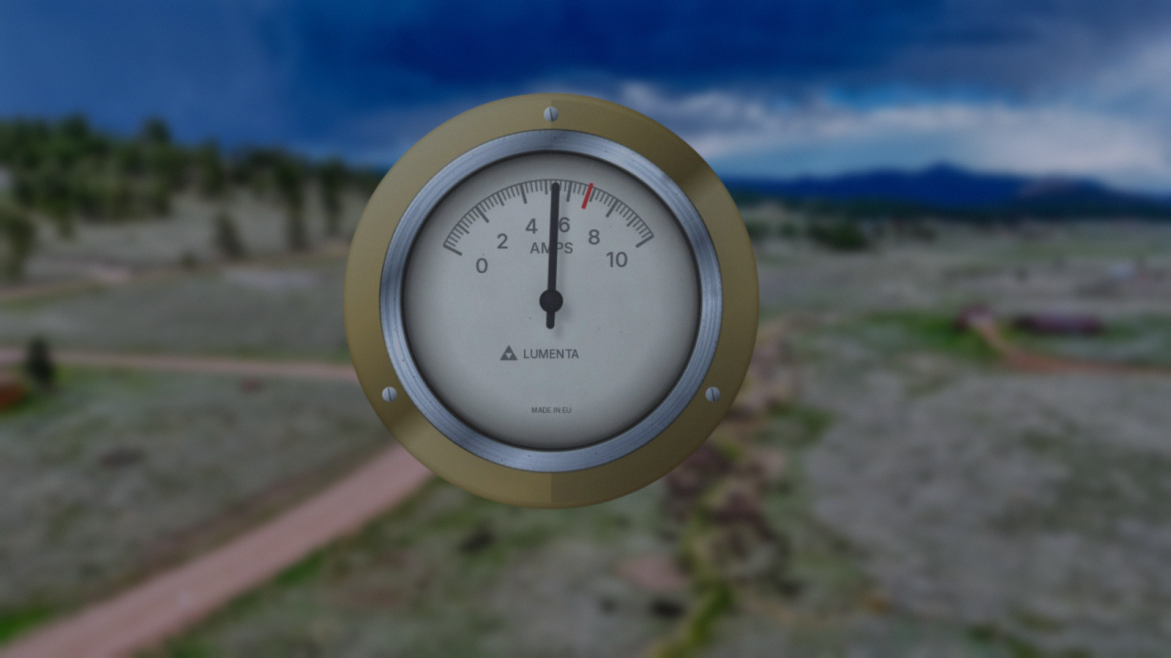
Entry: 5.4A
